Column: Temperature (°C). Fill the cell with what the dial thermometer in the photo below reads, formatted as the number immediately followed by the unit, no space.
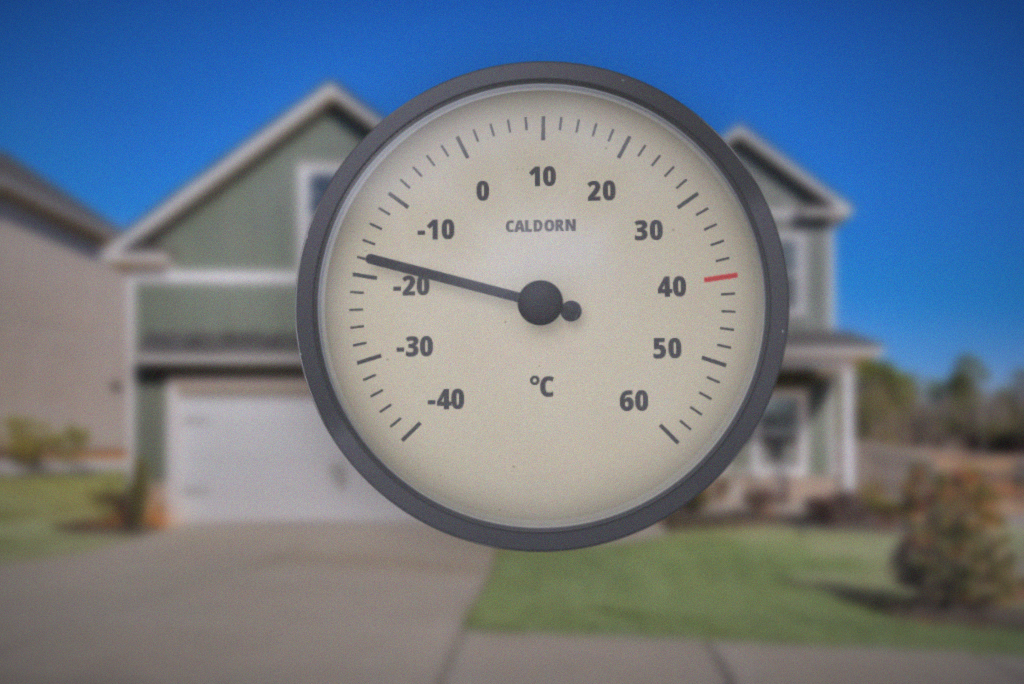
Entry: -18°C
